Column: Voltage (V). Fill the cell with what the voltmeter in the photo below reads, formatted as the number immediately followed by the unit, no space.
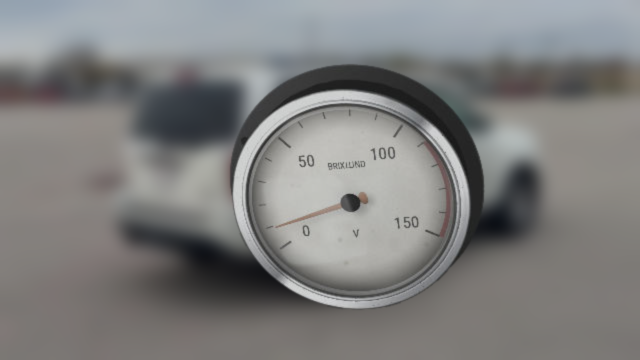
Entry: 10V
